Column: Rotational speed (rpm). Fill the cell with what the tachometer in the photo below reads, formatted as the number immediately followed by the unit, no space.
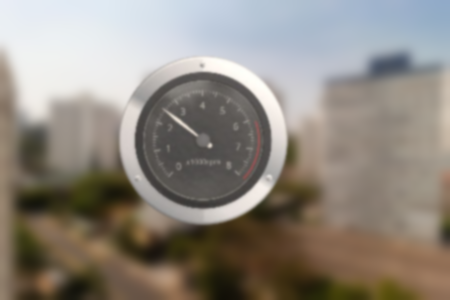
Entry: 2500rpm
